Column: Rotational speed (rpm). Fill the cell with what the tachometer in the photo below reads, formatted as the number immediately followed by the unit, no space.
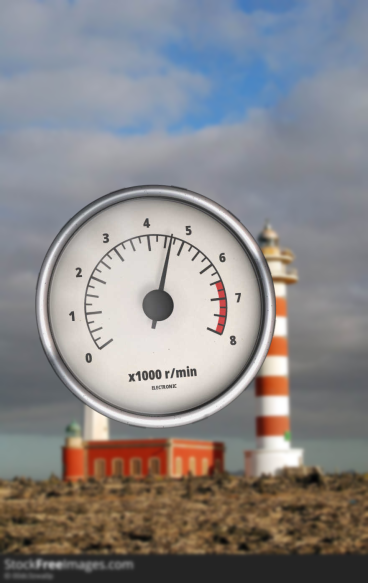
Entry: 4625rpm
